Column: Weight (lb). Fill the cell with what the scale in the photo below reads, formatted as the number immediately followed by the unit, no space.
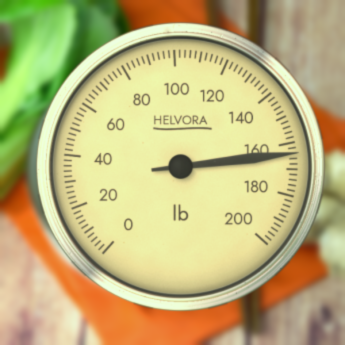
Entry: 164lb
